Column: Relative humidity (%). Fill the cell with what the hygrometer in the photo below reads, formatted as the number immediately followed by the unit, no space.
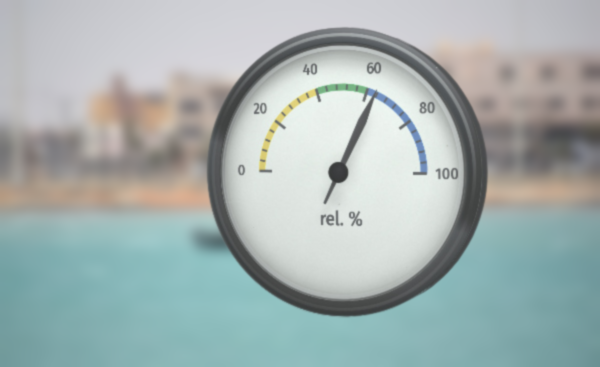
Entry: 64%
